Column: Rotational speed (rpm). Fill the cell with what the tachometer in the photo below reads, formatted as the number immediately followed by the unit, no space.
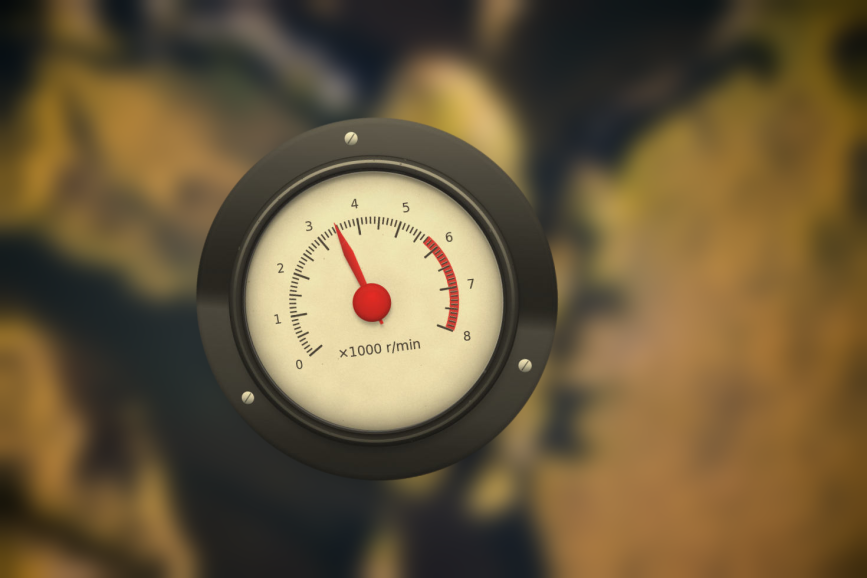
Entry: 3500rpm
